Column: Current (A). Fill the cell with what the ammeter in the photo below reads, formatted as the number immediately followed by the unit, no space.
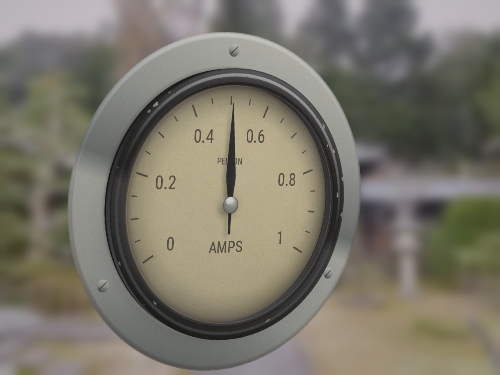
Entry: 0.5A
